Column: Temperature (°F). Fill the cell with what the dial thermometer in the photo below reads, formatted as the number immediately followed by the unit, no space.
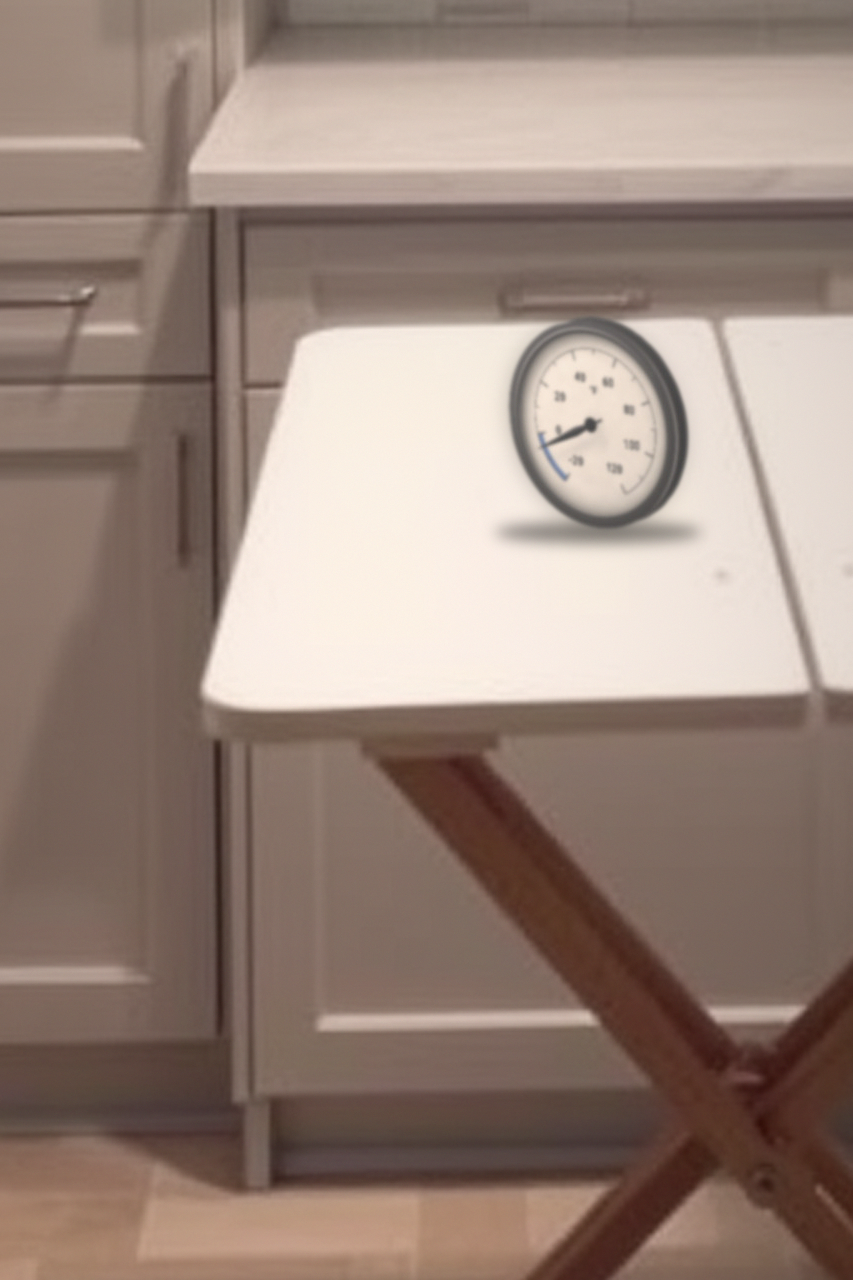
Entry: -5°F
